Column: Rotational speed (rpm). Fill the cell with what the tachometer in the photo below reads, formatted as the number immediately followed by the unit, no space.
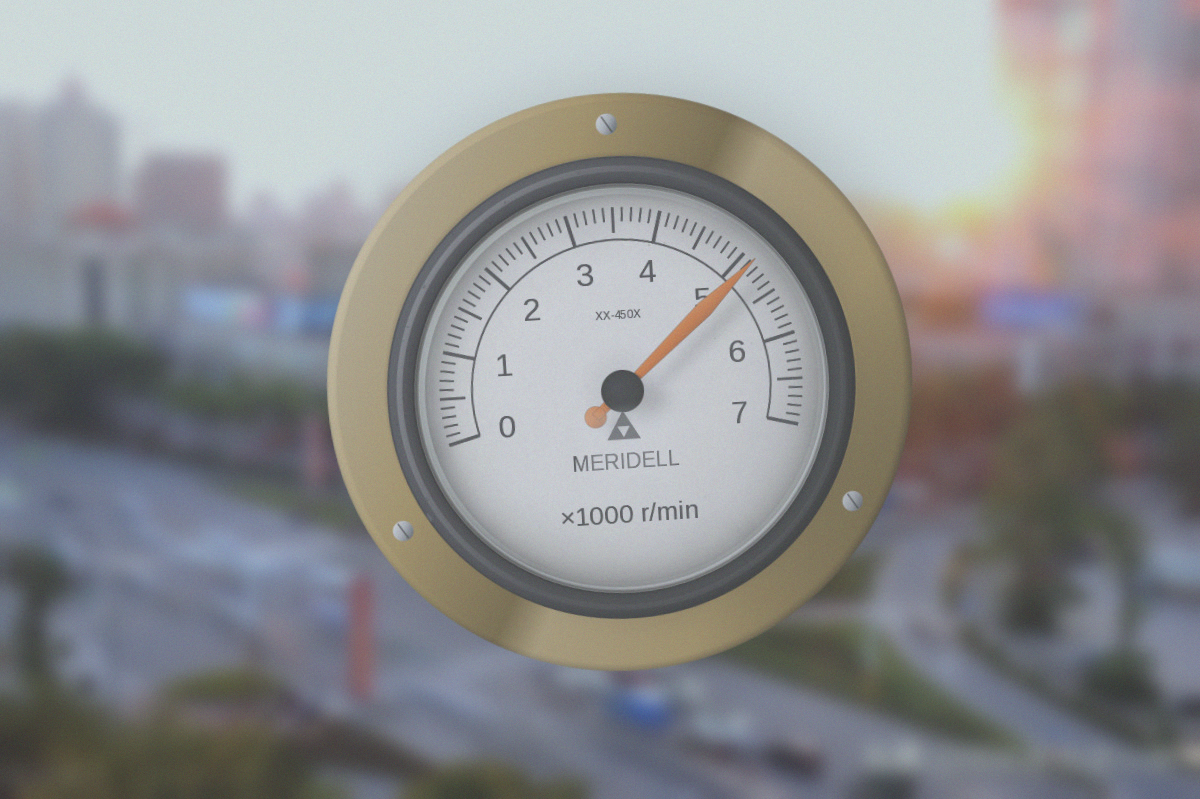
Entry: 5100rpm
